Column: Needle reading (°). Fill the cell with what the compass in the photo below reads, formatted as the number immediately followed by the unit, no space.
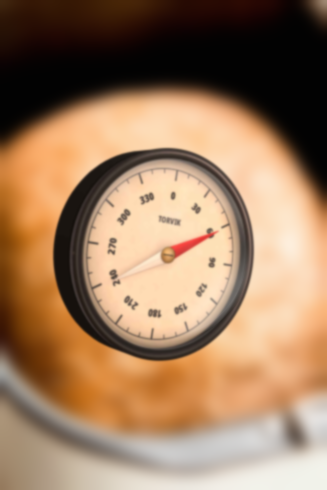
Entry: 60°
